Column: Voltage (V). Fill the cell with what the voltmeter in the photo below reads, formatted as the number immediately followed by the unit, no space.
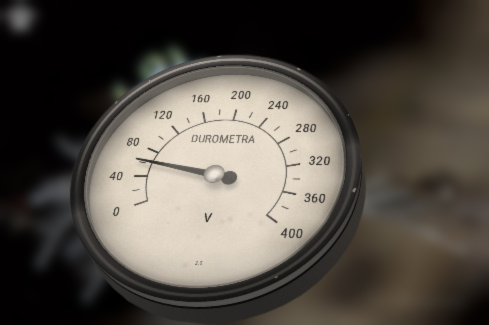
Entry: 60V
